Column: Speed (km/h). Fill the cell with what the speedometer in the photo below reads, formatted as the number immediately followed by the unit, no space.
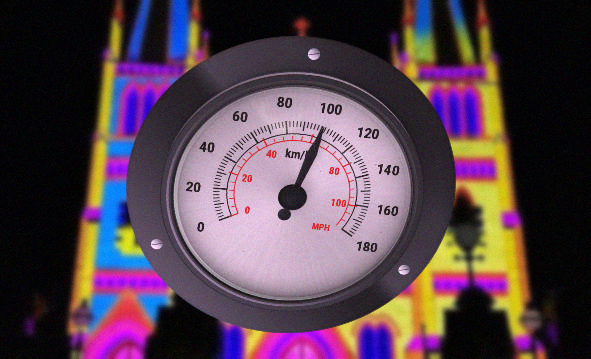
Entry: 100km/h
